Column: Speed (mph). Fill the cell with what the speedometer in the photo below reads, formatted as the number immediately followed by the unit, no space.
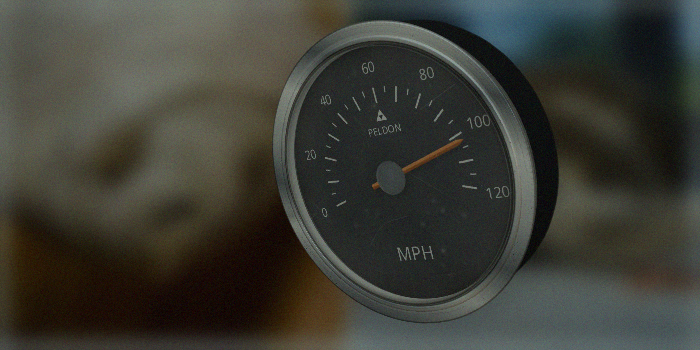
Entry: 102.5mph
